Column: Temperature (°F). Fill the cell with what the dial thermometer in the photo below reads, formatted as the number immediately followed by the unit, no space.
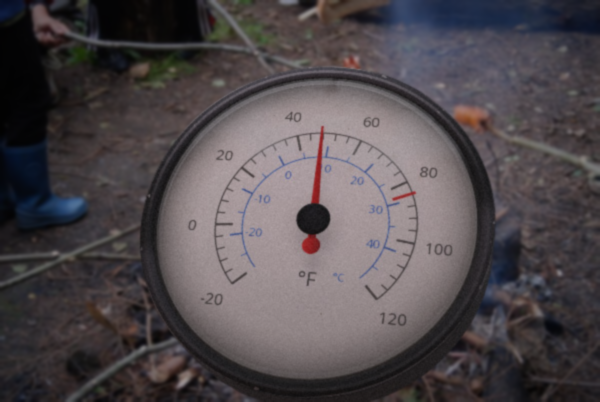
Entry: 48°F
